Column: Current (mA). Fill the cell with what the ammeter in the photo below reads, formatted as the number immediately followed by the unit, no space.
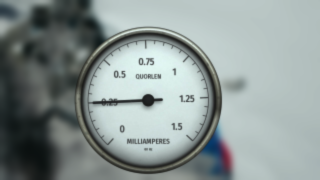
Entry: 0.25mA
